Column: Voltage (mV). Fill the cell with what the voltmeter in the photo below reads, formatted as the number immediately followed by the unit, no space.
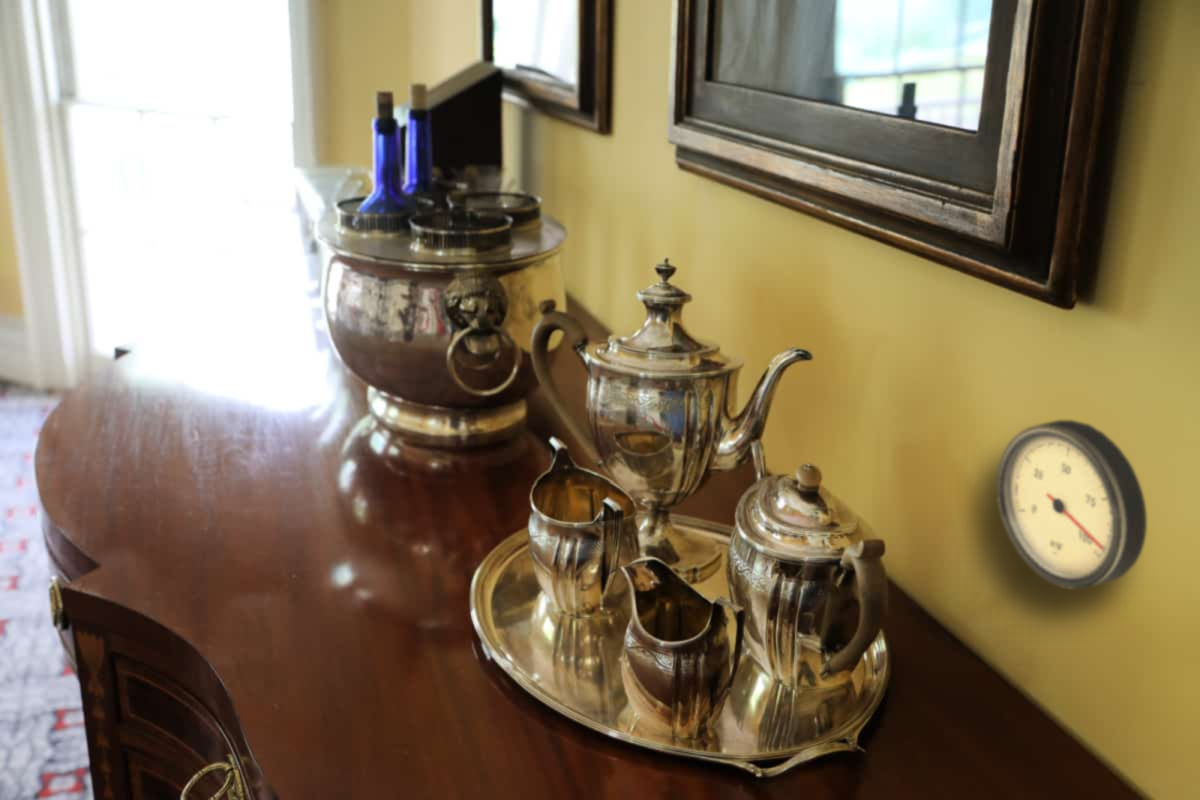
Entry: 95mV
